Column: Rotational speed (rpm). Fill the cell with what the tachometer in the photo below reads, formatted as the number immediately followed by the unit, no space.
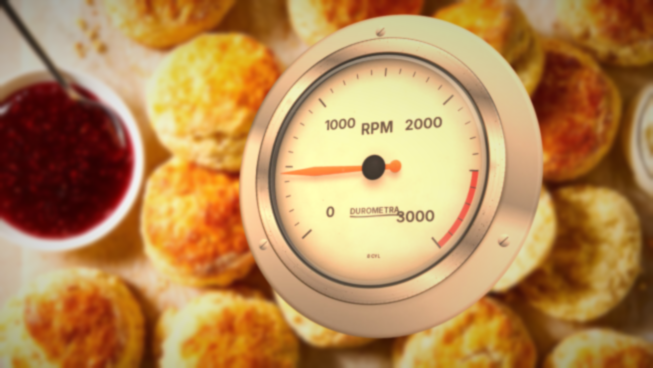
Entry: 450rpm
